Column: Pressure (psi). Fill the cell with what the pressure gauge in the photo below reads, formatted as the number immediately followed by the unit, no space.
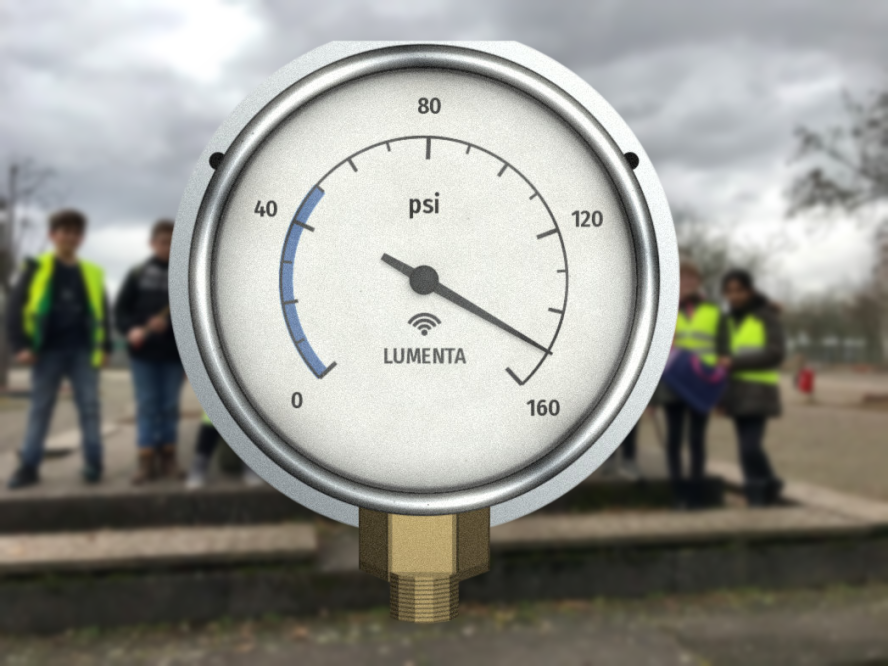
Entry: 150psi
